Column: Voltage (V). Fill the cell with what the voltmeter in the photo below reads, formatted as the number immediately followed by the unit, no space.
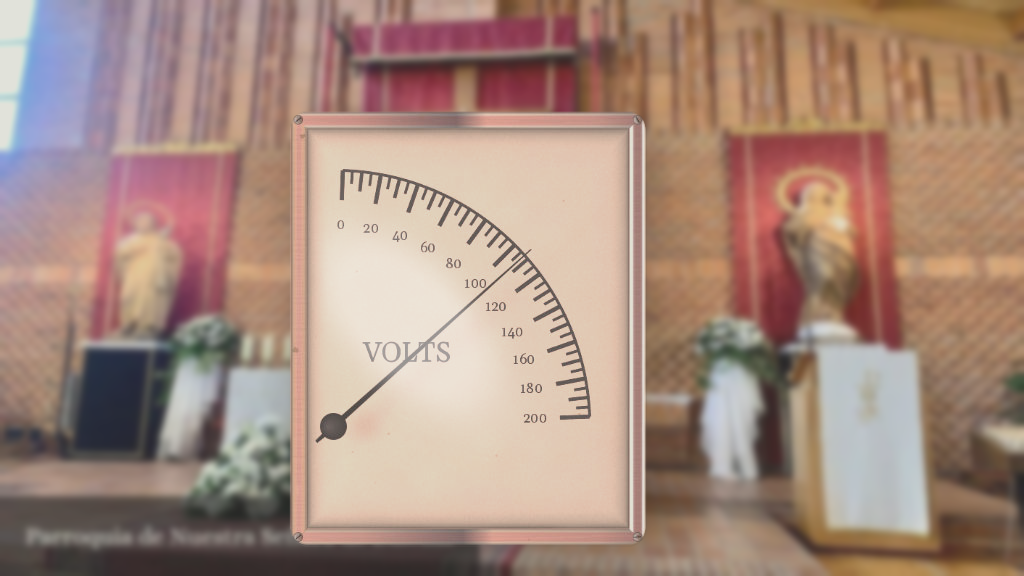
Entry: 107.5V
